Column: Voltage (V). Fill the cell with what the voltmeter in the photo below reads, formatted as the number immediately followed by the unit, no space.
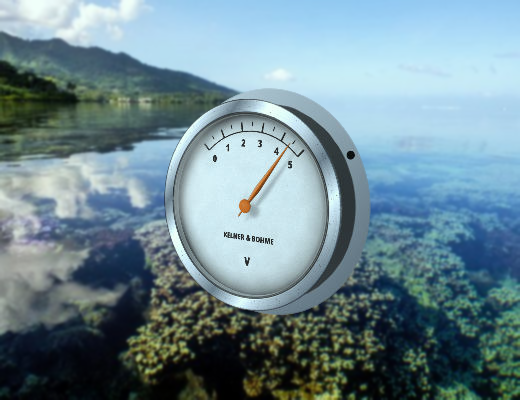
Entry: 4.5V
